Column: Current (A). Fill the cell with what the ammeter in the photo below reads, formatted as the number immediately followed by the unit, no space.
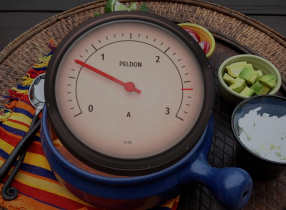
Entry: 0.7A
